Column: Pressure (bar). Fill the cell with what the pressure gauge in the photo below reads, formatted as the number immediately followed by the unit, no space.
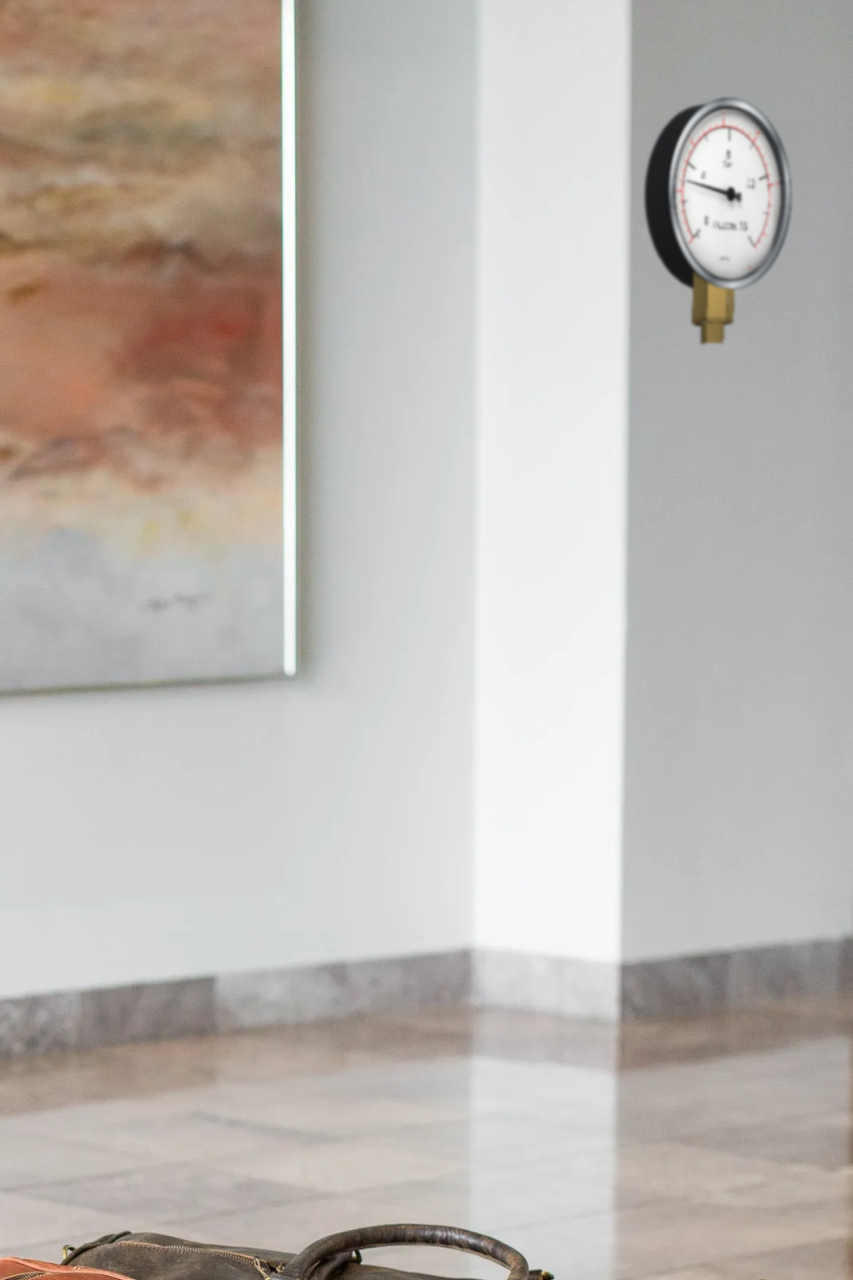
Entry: 3bar
